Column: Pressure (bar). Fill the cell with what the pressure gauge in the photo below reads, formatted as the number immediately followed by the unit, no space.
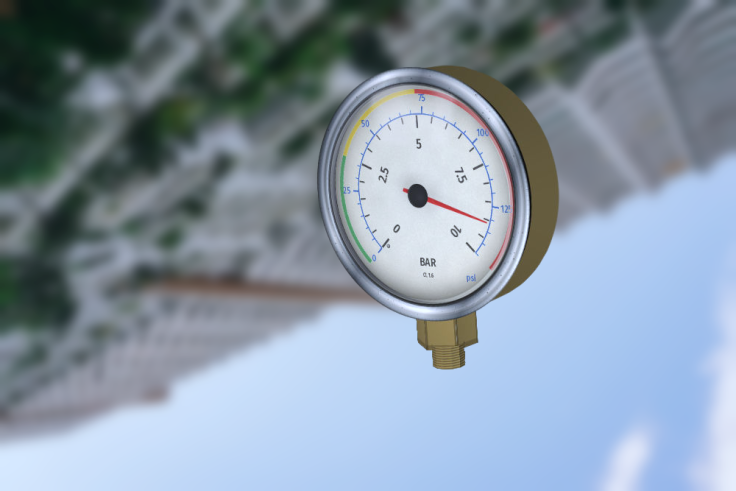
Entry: 9bar
